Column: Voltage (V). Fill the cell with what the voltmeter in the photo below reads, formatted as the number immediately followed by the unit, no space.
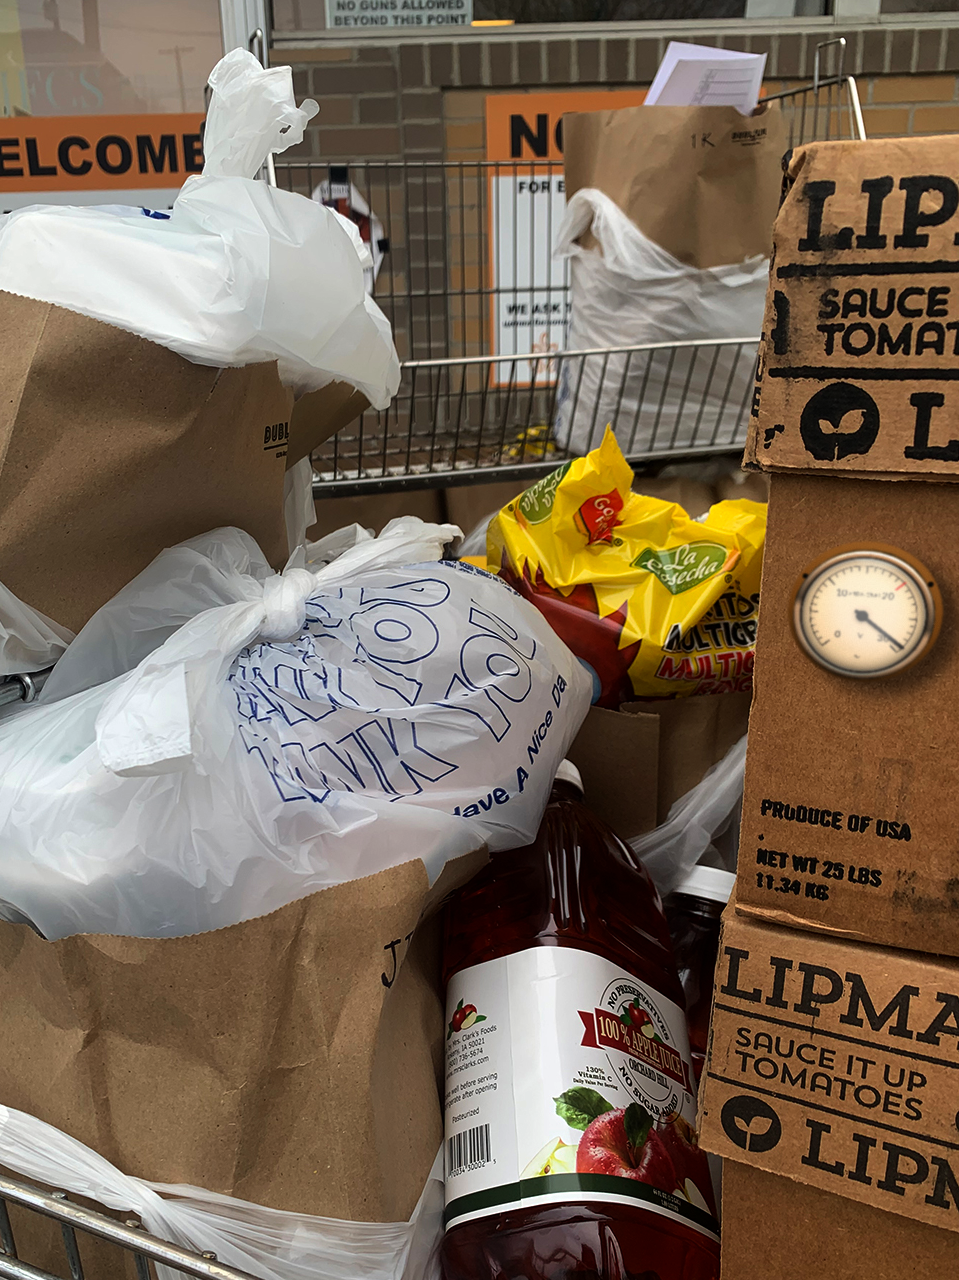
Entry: 29V
